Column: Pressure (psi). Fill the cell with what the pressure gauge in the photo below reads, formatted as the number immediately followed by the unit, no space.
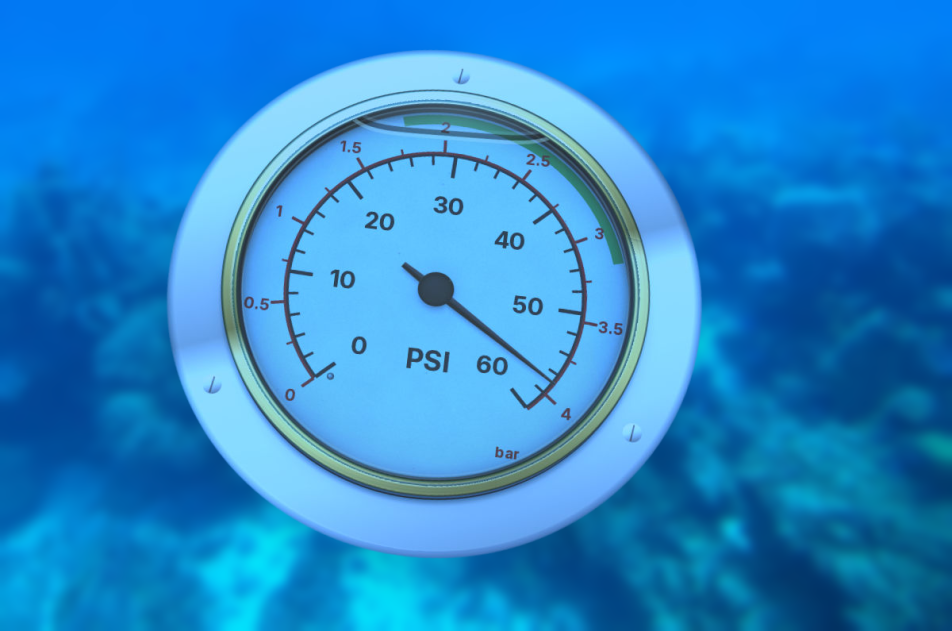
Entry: 57psi
